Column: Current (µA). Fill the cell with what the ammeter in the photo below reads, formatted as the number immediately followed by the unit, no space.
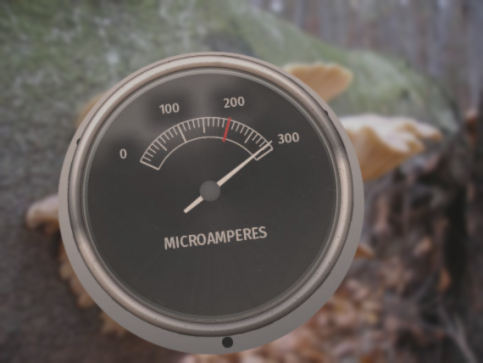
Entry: 290µA
